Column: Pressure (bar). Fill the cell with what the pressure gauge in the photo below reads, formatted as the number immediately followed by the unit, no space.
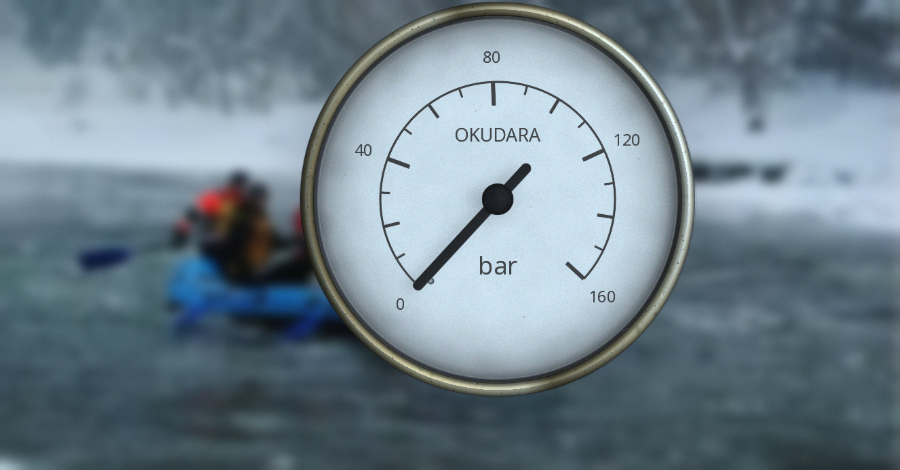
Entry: 0bar
